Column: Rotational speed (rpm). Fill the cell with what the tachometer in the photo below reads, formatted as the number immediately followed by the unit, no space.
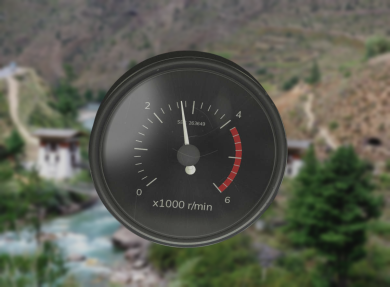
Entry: 2700rpm
